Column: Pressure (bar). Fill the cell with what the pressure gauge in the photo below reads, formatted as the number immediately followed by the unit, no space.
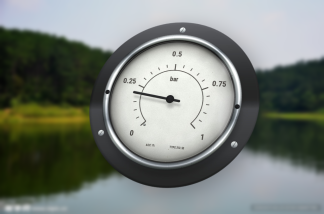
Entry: 0.2bar
